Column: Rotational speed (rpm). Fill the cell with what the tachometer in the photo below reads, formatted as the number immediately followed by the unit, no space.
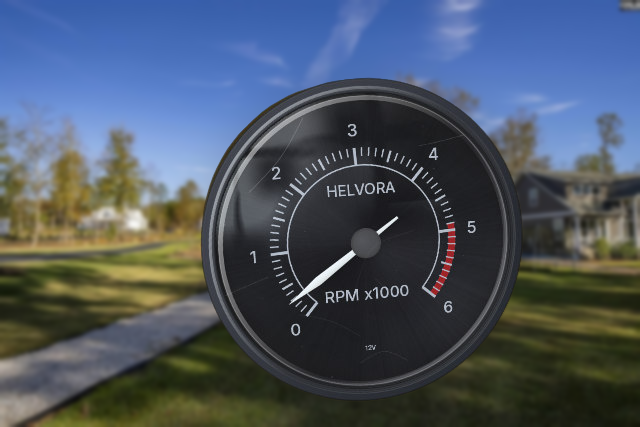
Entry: 300rpm
